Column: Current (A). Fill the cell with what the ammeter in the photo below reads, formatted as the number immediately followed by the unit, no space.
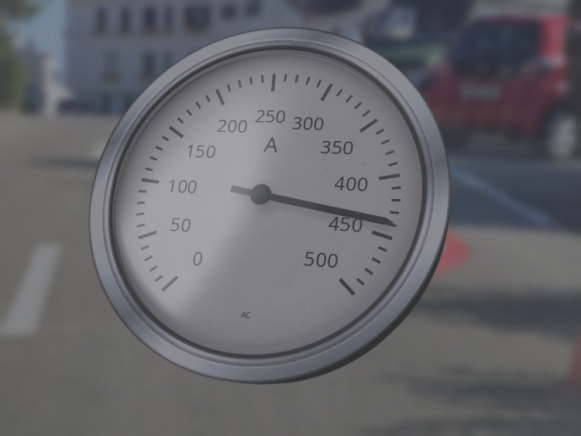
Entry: 440A
